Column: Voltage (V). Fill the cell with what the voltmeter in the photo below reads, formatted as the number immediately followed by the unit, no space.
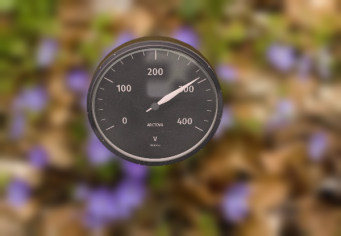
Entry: 290V
